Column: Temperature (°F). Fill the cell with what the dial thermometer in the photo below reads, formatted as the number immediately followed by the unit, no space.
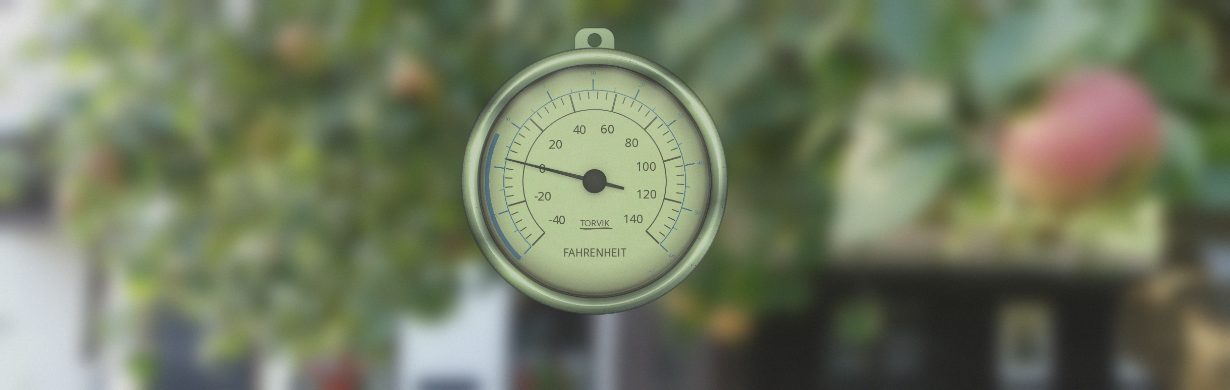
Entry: 0°F
